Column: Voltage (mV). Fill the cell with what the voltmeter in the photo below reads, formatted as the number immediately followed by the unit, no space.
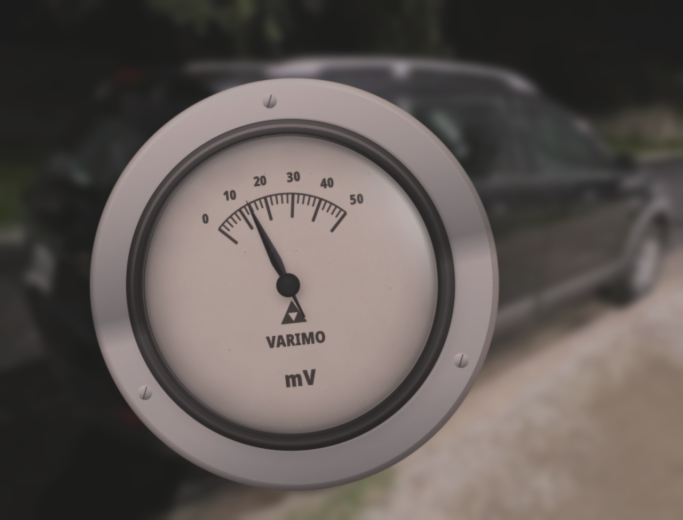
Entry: 14mV
